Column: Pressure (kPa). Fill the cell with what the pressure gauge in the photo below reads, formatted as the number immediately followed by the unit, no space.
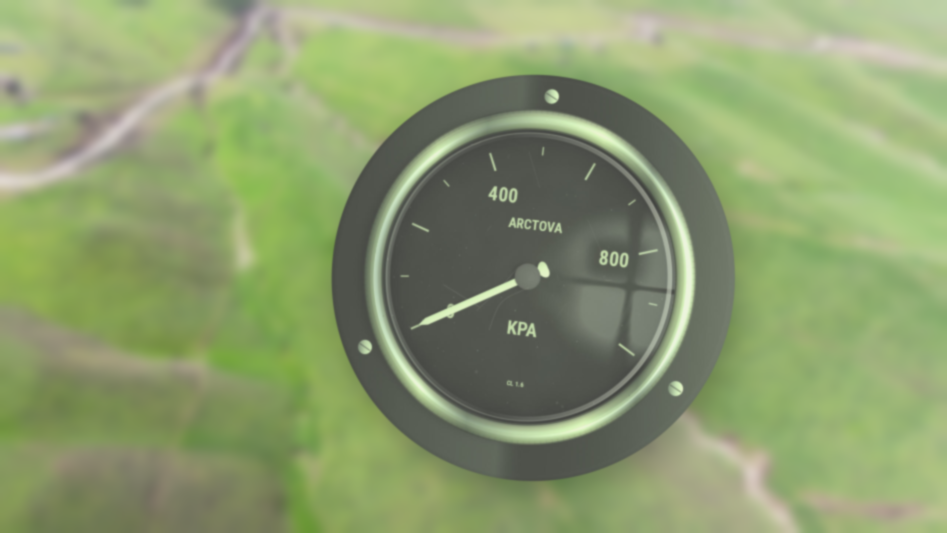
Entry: 0kPa
